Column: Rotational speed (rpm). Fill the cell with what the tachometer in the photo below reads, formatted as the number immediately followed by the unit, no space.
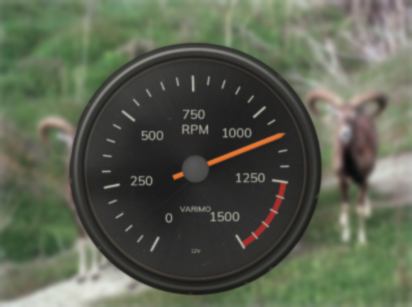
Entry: 1100rpm
